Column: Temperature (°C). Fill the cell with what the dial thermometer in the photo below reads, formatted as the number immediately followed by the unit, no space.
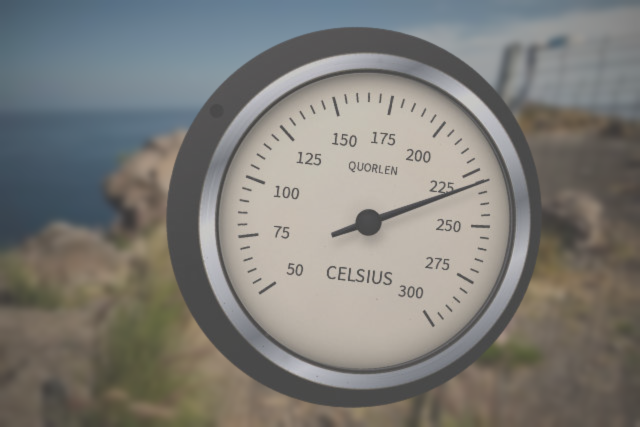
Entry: 230°C
